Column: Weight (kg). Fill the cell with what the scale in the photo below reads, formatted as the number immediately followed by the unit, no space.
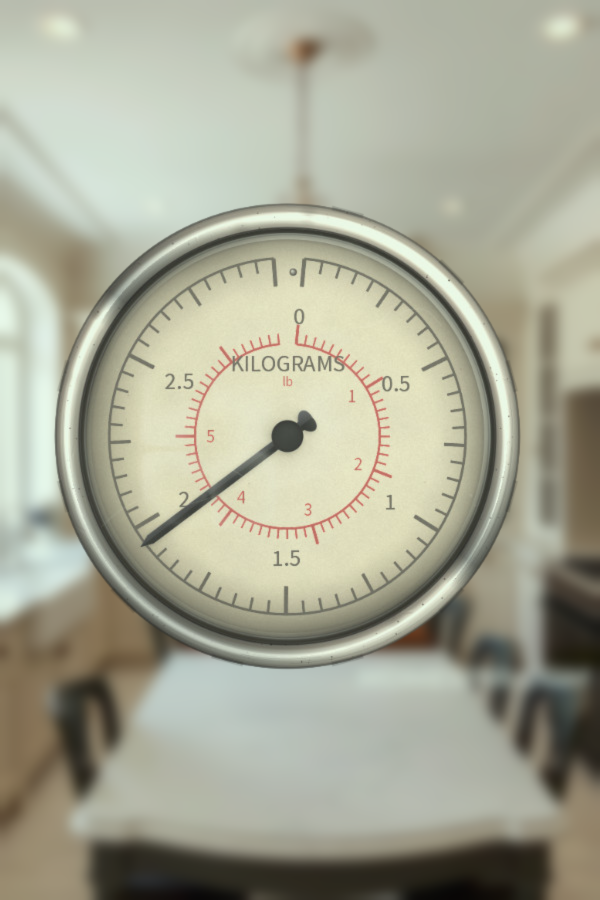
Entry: 1.95kg
